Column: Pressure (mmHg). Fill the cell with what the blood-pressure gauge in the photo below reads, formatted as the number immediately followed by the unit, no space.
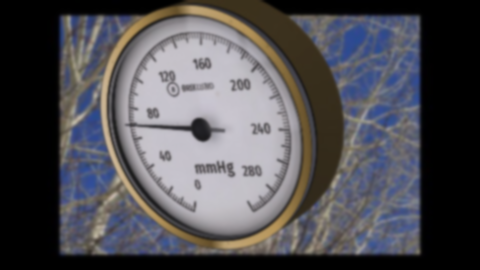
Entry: 70mmHg
